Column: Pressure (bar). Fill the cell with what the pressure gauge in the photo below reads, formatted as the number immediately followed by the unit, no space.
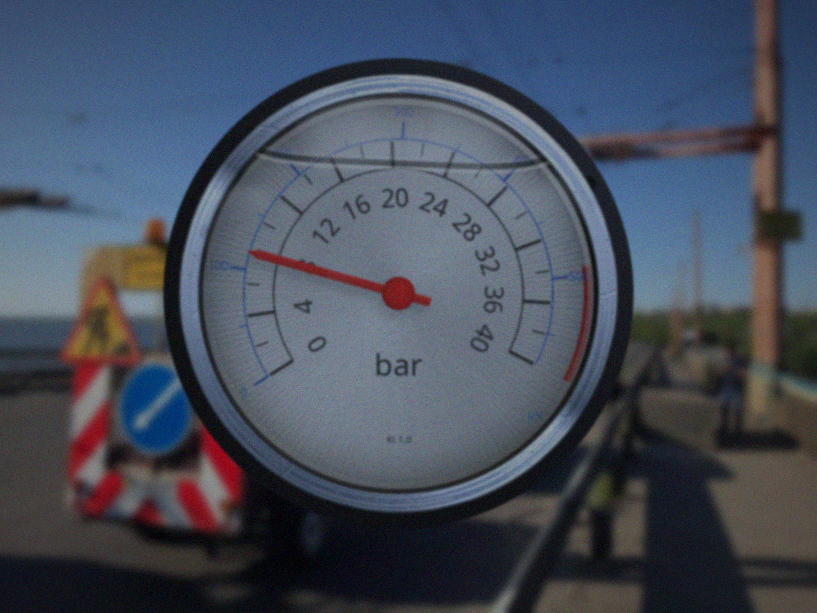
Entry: 8bar
